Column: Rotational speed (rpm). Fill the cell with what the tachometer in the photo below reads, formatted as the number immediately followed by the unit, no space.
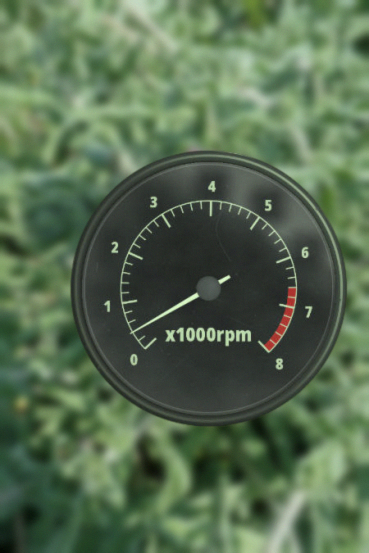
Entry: 400rpm
